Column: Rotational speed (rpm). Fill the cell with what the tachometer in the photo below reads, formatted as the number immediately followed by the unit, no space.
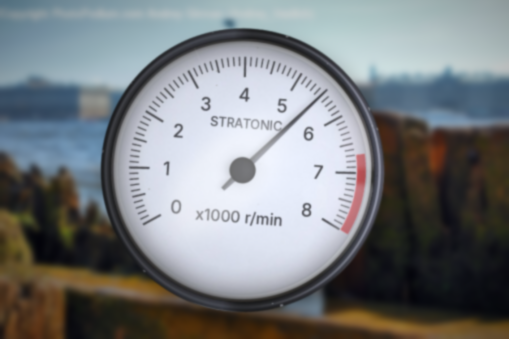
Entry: 5500rpm
